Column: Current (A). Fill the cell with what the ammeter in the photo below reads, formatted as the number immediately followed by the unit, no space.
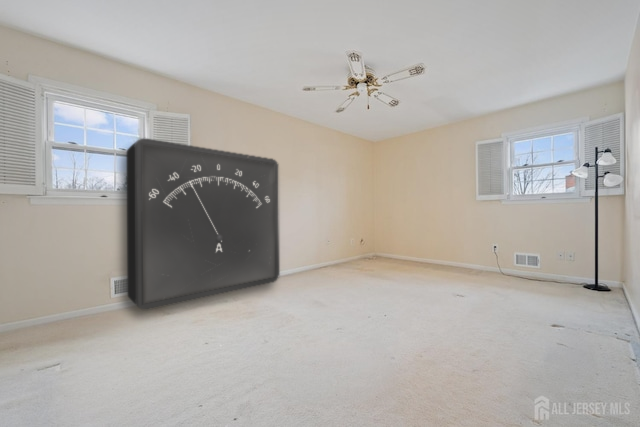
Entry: -30A
